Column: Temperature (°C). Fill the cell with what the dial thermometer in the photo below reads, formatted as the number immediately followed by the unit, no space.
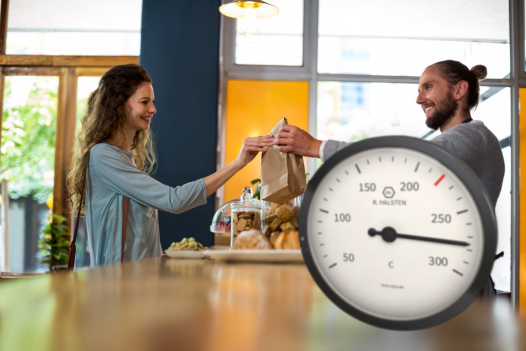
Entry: 275°C
